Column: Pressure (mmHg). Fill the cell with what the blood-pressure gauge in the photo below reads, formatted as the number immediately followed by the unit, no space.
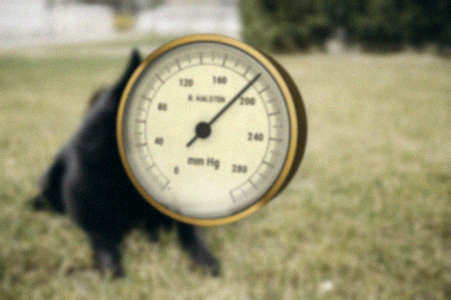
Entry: 190mmHg
